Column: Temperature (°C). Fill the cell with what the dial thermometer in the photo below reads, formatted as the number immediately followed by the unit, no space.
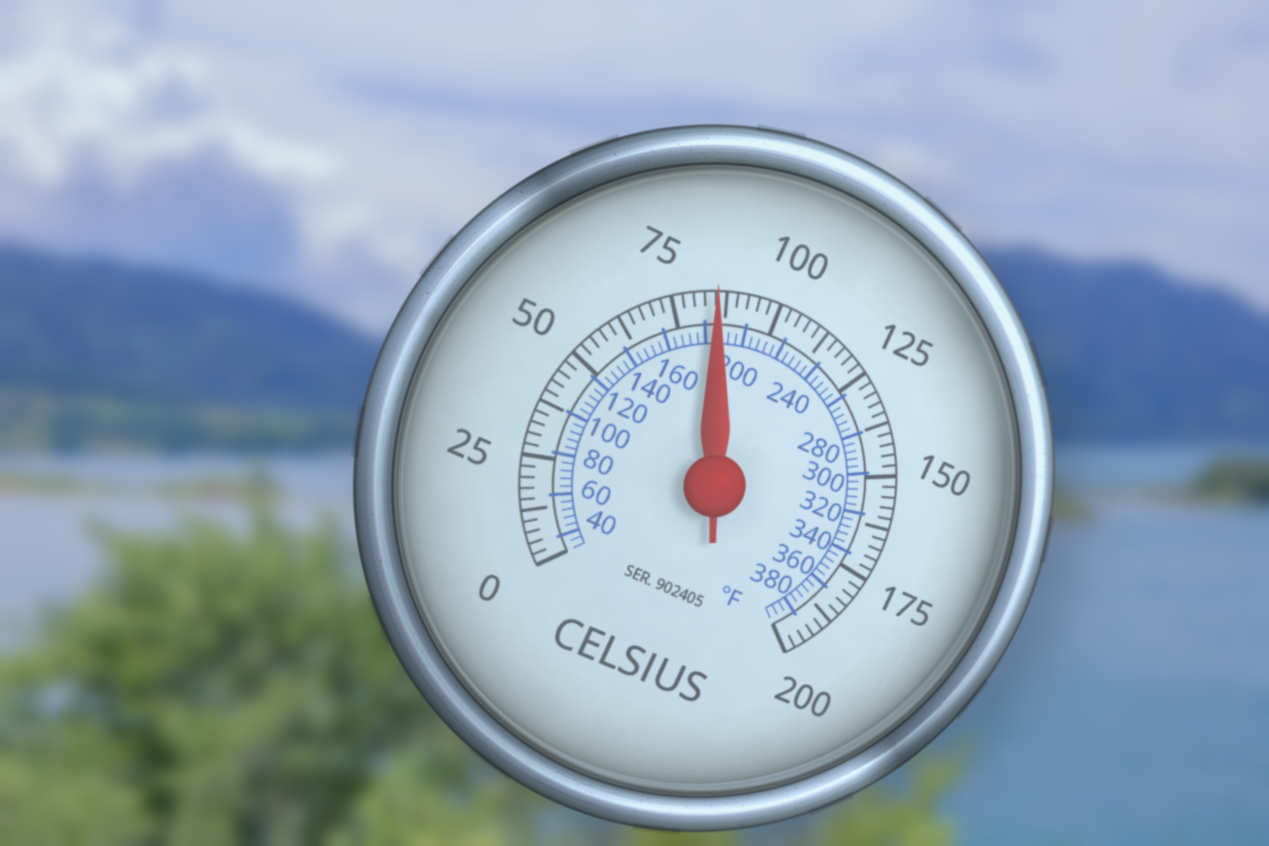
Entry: 85°C
